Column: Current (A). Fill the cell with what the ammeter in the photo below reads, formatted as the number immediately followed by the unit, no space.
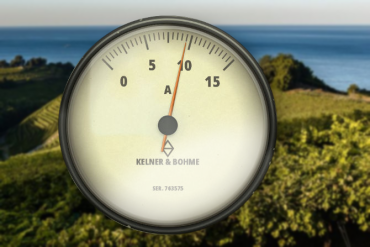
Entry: 9.5A
